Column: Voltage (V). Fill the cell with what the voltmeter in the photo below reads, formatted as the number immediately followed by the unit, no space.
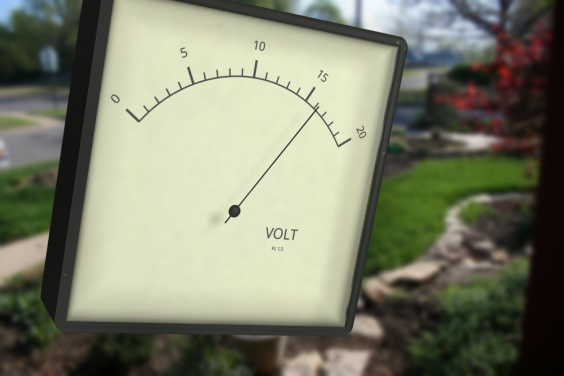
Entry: 16V
